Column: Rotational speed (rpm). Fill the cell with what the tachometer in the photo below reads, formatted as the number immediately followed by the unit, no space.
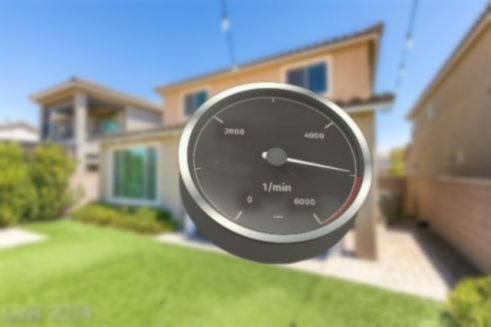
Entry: 5000rpm
